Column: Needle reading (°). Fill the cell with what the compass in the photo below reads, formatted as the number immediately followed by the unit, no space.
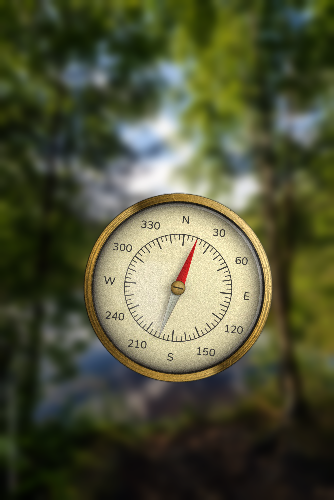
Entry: 15°
